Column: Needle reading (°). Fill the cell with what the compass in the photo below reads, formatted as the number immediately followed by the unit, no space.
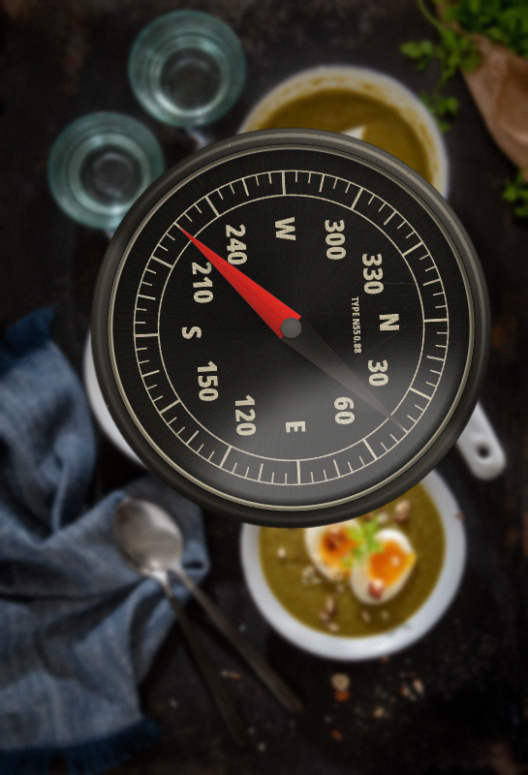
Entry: 225°
